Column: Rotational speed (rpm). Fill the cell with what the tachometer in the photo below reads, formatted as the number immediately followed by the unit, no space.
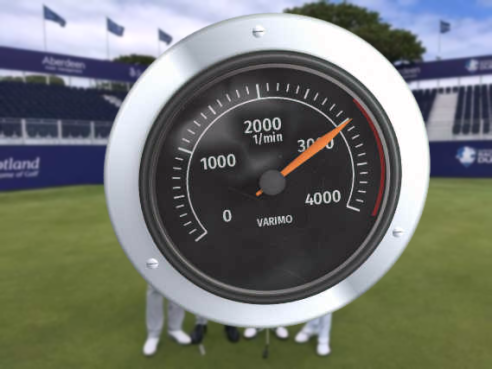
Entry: 3000rpm
